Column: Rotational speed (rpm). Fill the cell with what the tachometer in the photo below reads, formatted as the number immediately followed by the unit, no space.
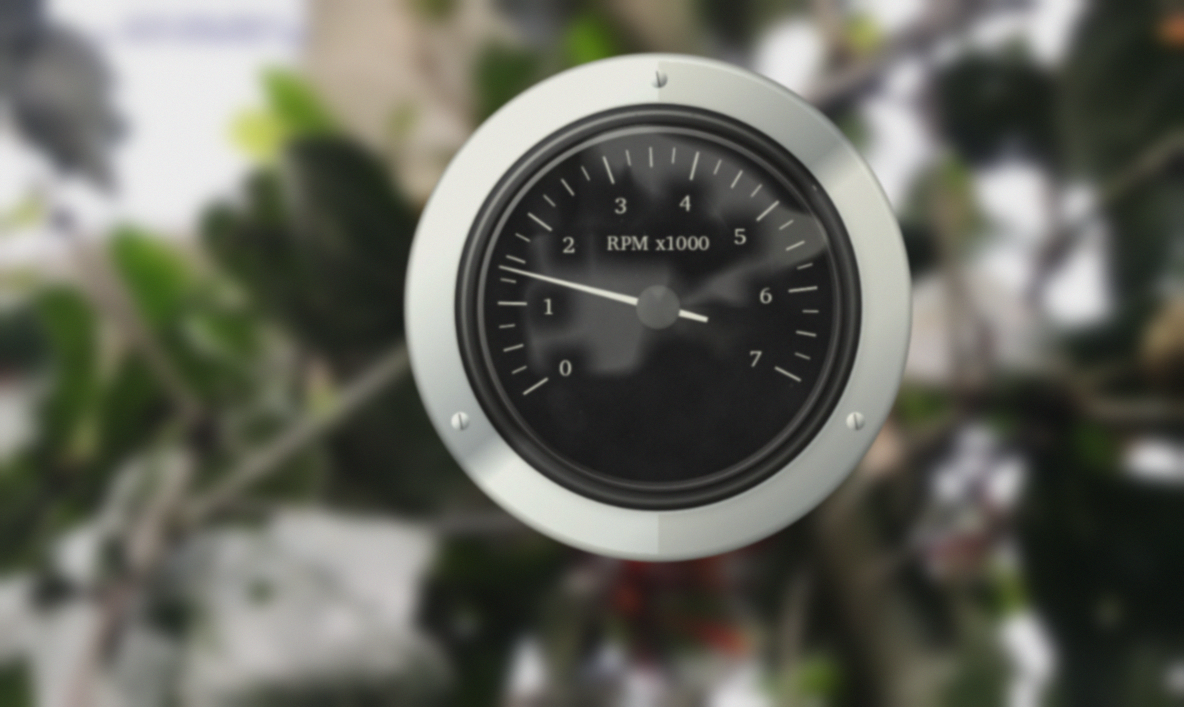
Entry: 1375rpm
